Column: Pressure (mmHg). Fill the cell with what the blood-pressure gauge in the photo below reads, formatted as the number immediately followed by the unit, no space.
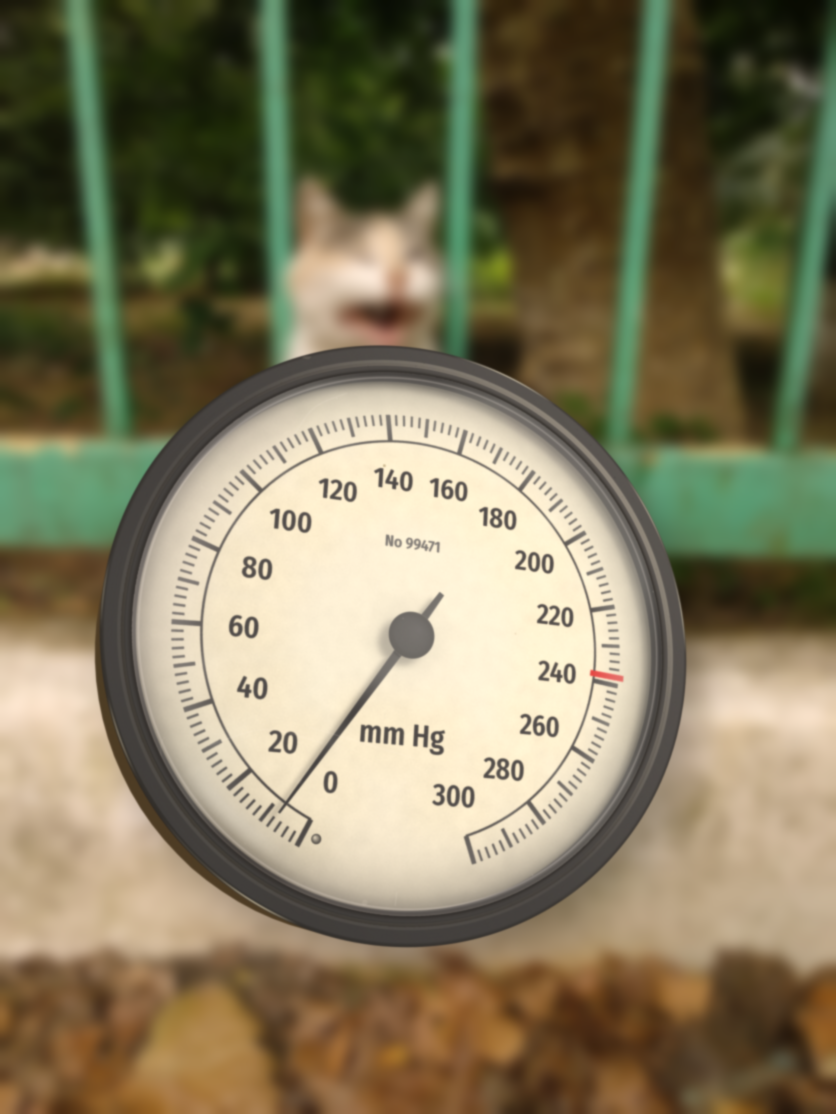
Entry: 8mmHg
